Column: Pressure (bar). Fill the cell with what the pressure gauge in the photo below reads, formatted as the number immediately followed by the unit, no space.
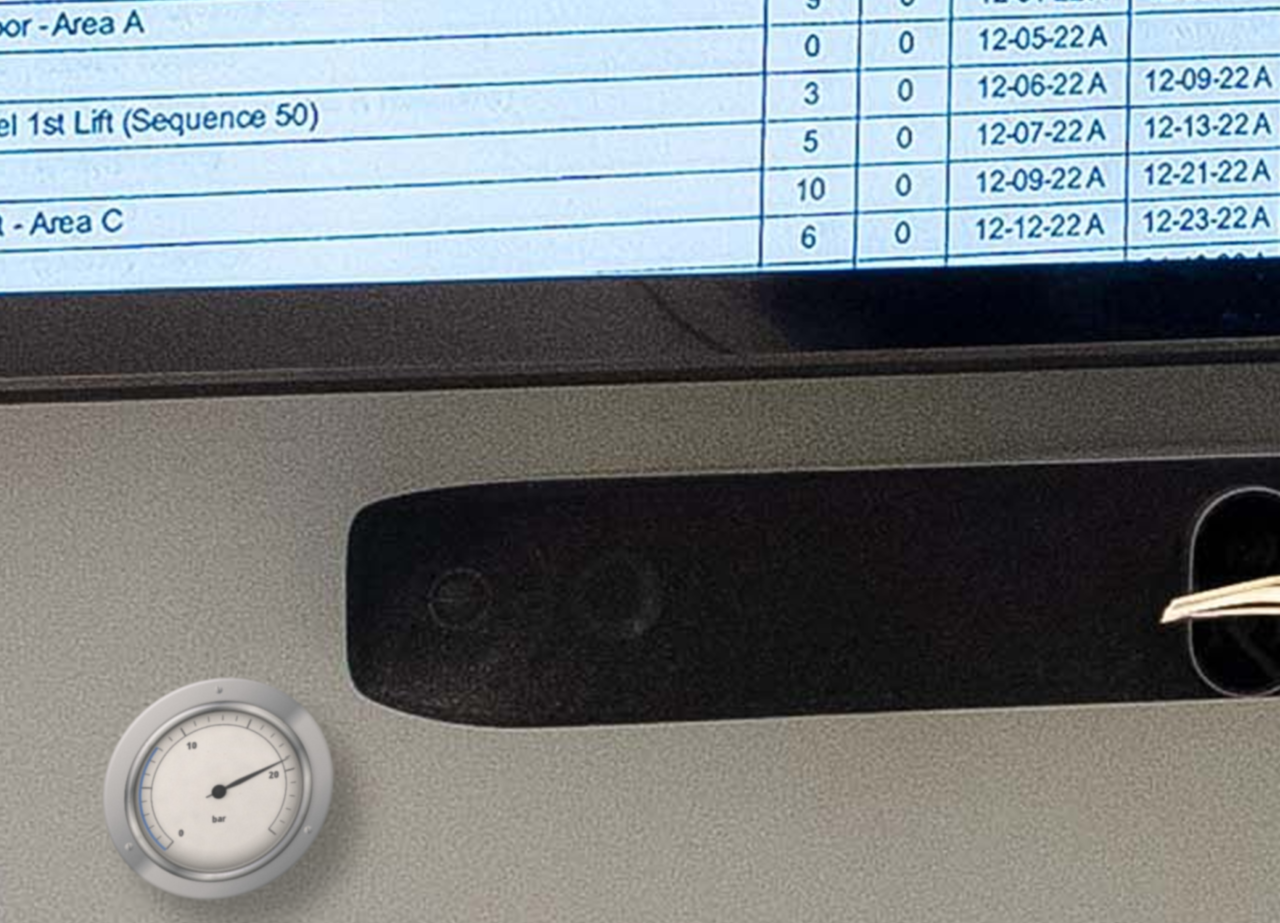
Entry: 19bar
